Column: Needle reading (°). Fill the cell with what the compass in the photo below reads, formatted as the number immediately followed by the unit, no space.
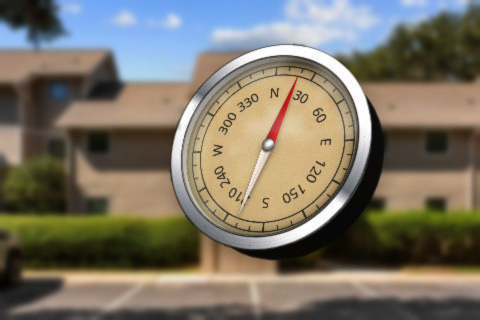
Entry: 20°
